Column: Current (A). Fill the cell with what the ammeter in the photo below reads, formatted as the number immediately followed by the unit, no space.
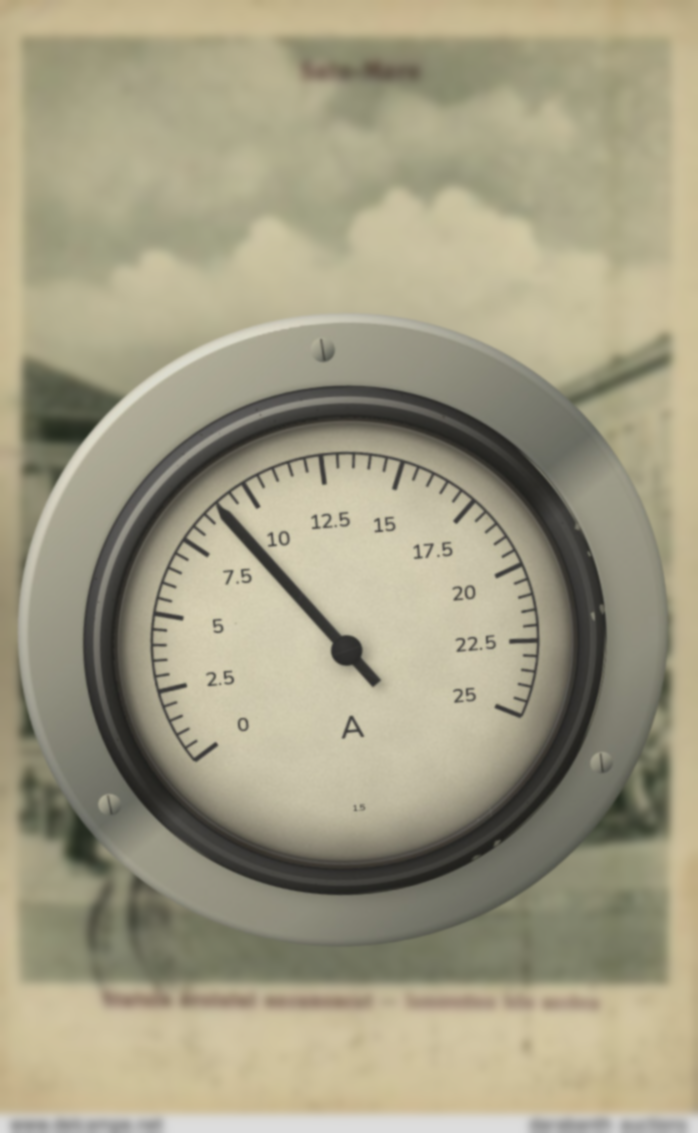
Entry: 9A
